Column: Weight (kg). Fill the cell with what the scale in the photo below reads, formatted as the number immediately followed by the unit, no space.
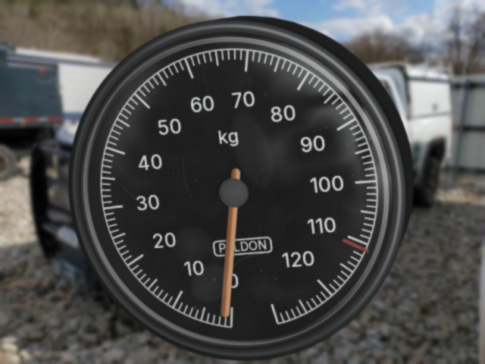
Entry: 1kg
